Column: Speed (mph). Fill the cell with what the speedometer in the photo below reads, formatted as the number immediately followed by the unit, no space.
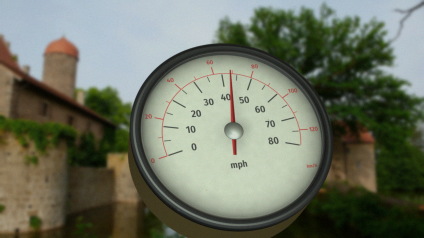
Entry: 42.5mph
